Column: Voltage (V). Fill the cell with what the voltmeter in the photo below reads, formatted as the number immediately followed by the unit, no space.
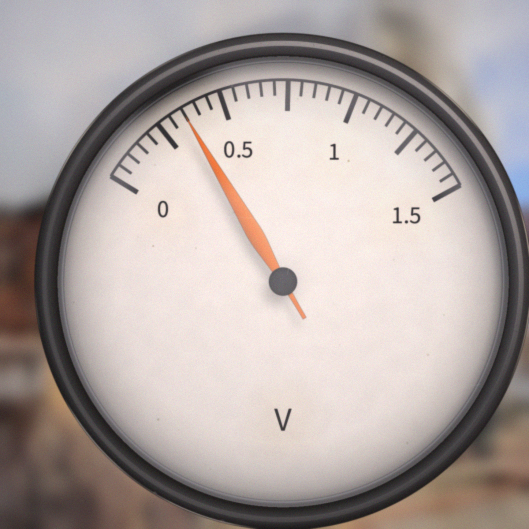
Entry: 0.35V
